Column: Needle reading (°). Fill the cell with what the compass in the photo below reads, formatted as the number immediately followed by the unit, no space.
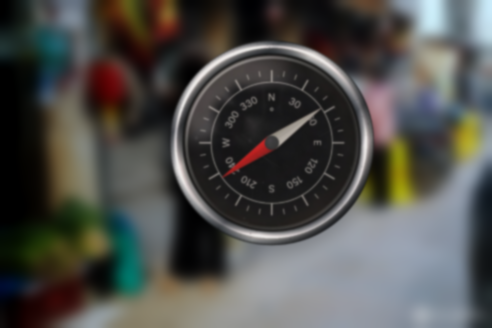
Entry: 235°
